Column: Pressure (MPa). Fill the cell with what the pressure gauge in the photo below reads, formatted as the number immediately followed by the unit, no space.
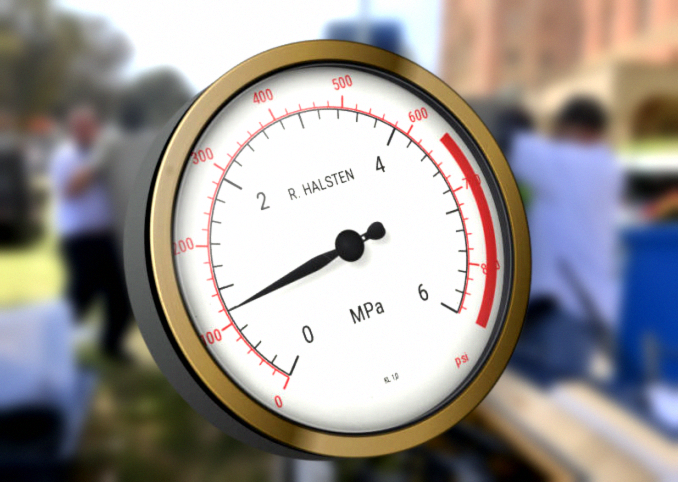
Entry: 0.8MPa
